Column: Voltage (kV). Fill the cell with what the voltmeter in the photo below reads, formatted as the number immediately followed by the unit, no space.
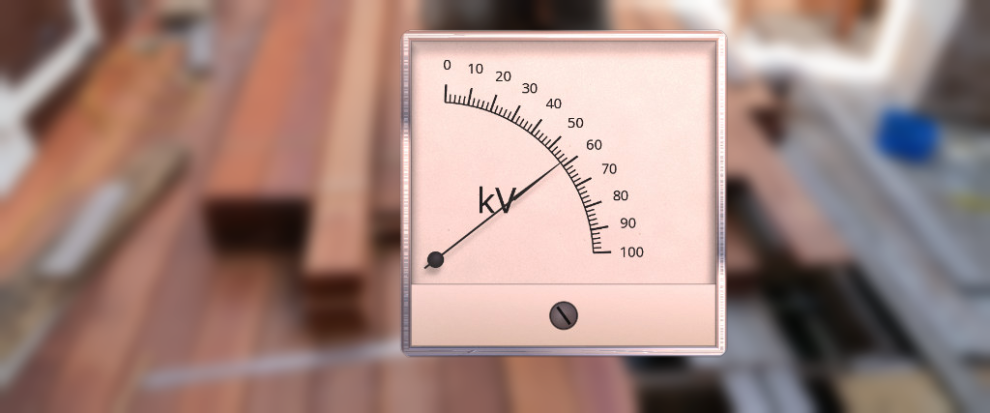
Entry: 58kV
